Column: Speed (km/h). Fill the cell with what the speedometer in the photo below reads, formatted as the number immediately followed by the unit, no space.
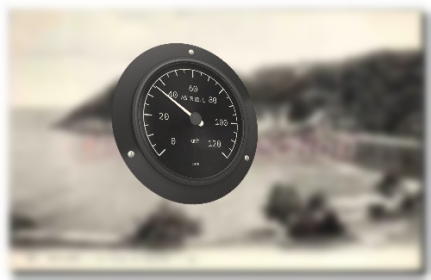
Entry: 35km/h
